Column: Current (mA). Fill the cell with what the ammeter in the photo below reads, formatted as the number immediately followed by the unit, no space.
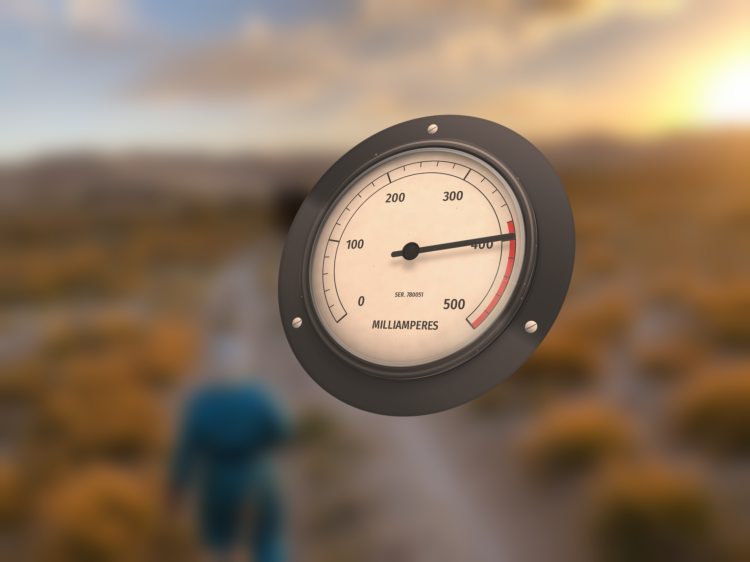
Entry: 400mA
